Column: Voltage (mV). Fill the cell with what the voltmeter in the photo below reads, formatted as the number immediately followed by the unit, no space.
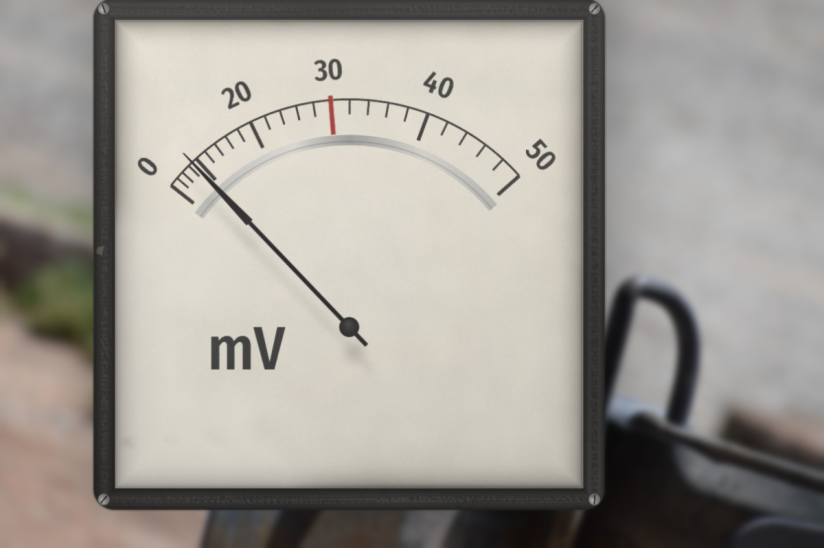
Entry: 9mV
